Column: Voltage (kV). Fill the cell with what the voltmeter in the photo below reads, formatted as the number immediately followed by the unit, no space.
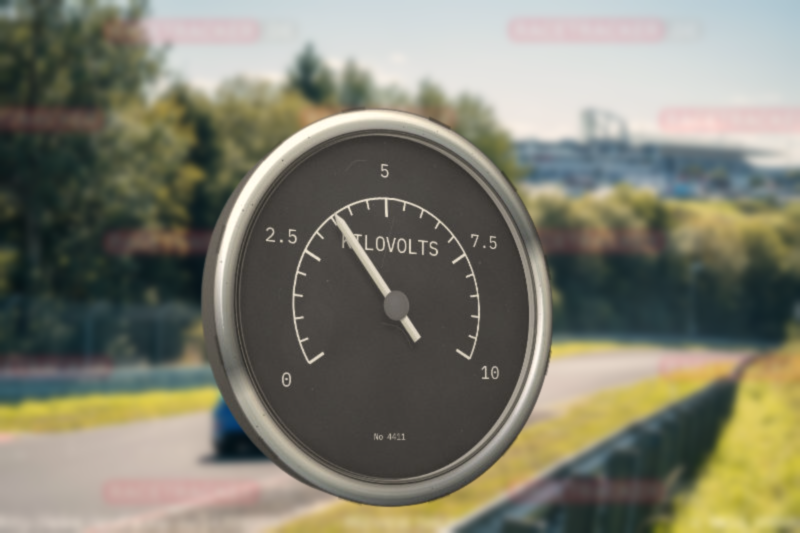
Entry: 3.5kV
